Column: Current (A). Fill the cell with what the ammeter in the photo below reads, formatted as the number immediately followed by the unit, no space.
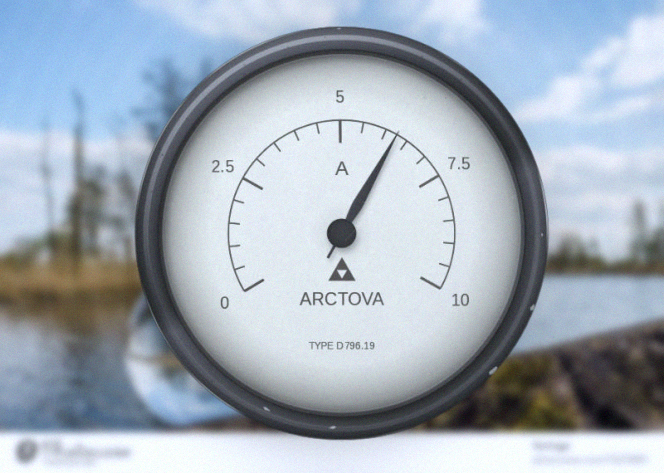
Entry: 6.25A
